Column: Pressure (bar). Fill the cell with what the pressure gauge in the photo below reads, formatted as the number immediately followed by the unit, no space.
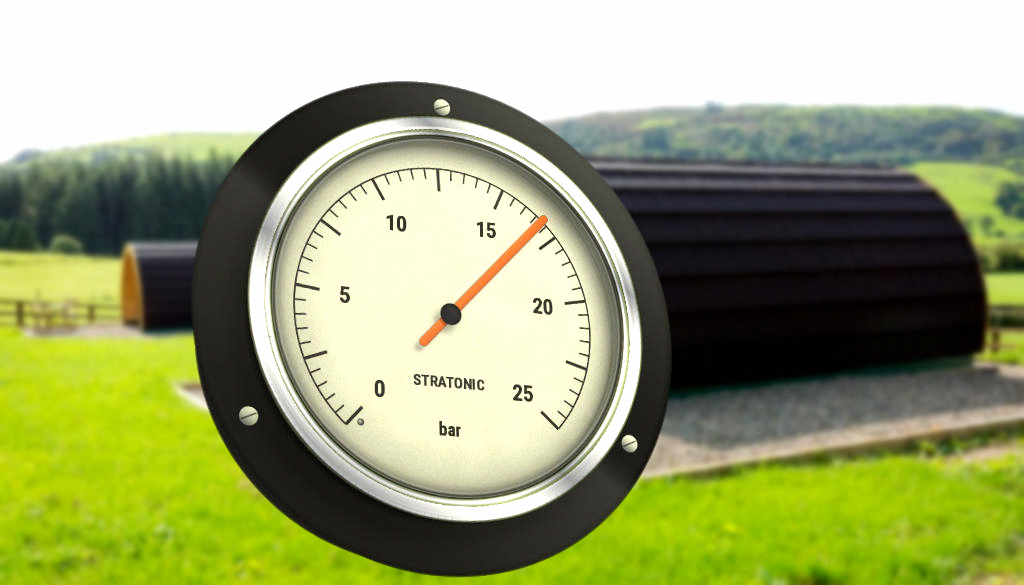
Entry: 16.75bar
